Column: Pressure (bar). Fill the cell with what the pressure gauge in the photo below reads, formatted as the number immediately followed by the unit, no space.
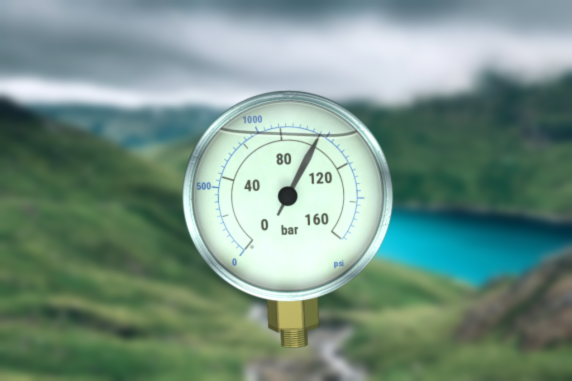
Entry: 100bar
